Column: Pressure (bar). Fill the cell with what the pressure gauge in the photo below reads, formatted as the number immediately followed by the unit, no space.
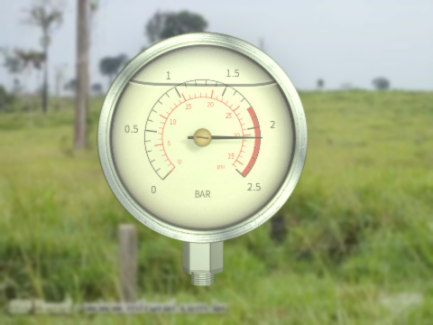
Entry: 2.1bar
